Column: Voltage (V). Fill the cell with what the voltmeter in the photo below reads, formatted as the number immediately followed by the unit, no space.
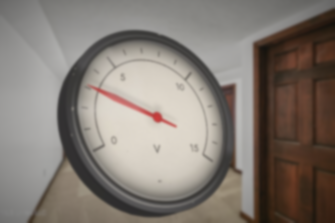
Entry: 3V
